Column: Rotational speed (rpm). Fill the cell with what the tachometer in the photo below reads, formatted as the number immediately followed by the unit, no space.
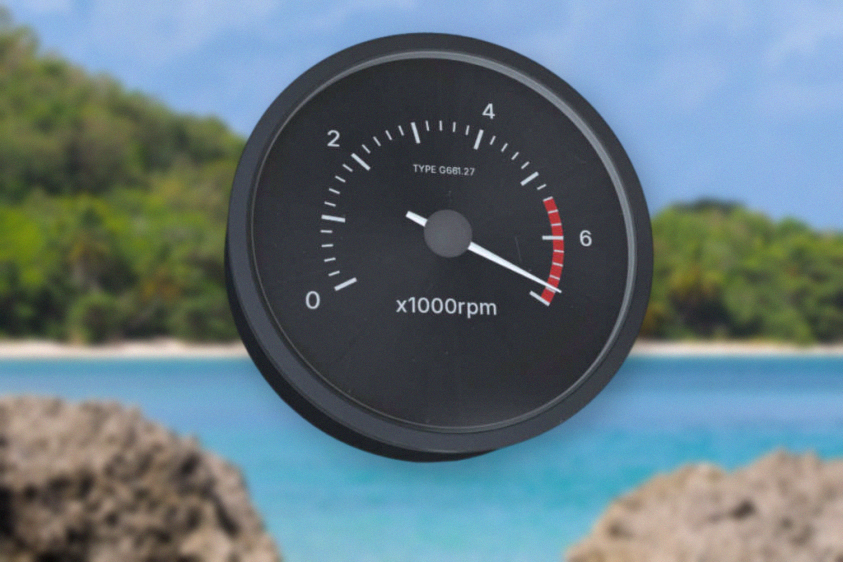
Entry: 6800rpm
